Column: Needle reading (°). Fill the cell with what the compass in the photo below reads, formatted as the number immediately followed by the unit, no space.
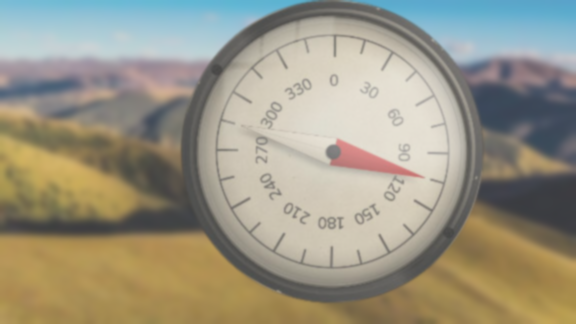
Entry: 105°
